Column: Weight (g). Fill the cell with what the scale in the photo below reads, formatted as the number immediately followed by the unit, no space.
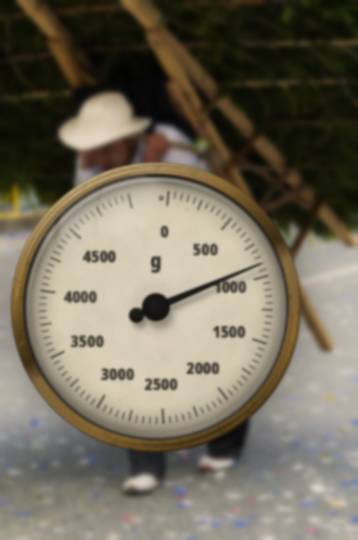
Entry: 900g
